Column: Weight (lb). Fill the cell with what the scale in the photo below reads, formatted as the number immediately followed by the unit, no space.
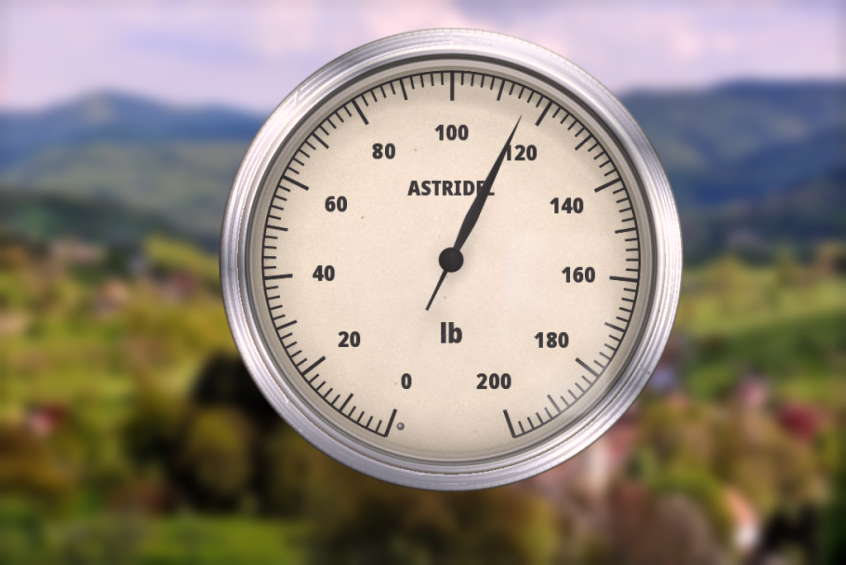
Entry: 116lb
